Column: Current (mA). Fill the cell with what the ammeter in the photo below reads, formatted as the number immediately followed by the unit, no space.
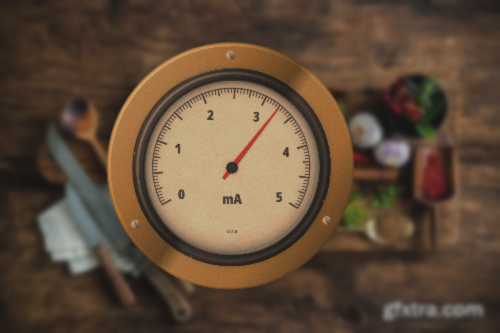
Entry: 3.25mA
